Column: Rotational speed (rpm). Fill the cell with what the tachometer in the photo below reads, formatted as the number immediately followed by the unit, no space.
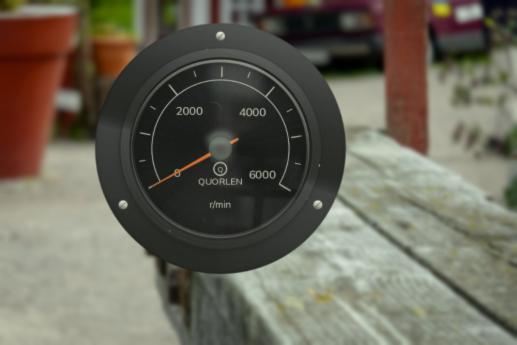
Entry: 0rpm
